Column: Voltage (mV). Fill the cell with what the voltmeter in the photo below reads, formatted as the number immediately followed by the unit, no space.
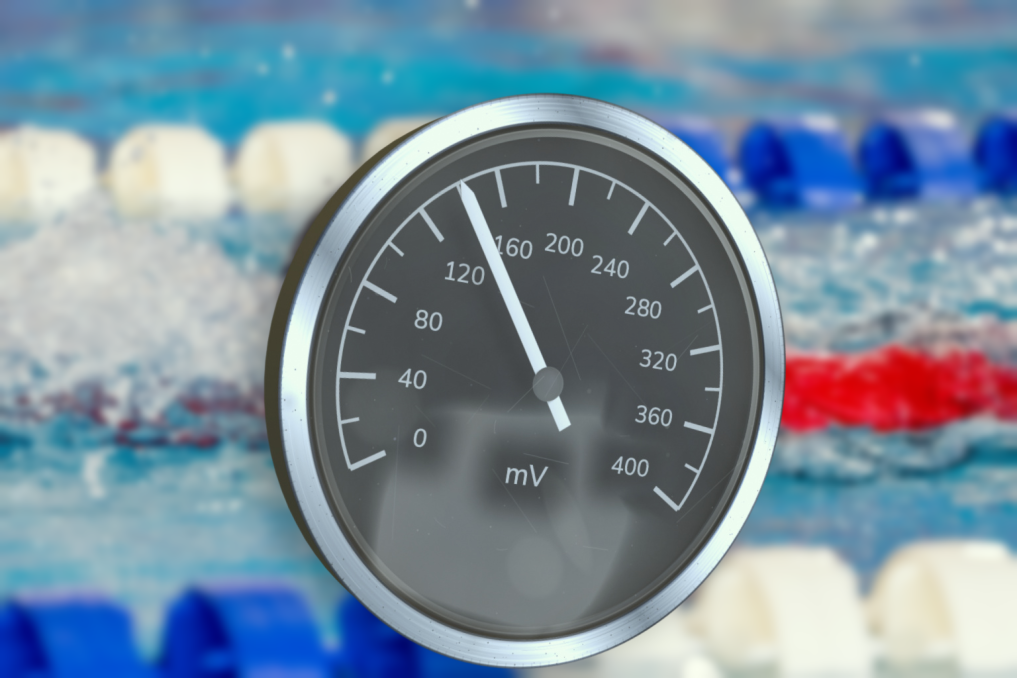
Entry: 140mV
